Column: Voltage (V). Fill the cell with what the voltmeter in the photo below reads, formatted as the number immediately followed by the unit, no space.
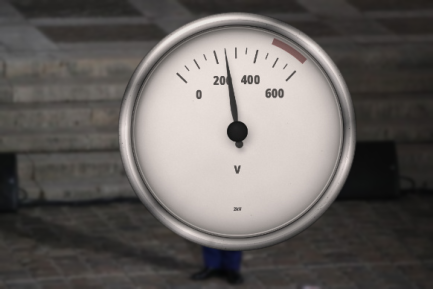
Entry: 250V
